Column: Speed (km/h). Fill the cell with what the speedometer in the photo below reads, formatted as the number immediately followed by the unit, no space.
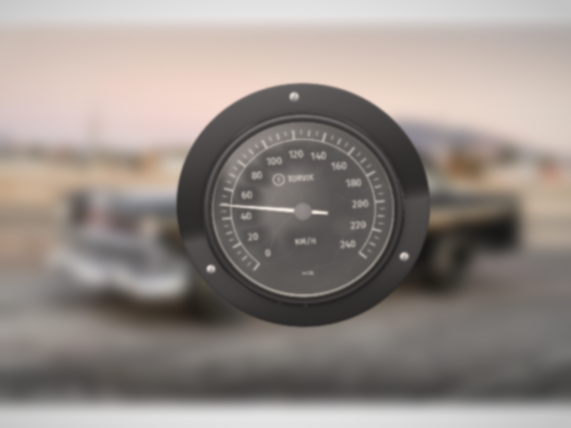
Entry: 50km/h
